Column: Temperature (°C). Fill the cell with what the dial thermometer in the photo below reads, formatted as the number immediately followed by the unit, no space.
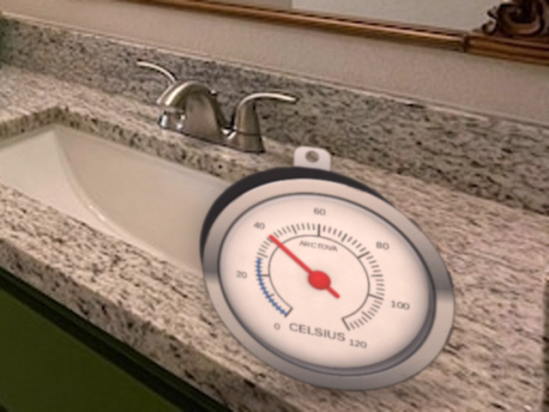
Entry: 40°C
